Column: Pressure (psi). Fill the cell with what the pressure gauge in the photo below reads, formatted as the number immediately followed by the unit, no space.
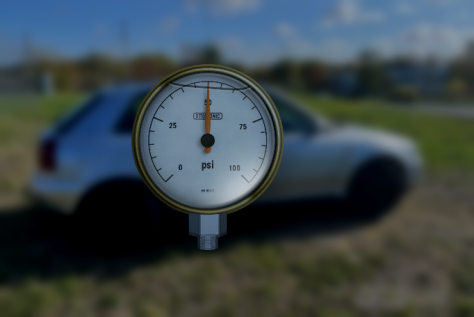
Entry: 50psi
